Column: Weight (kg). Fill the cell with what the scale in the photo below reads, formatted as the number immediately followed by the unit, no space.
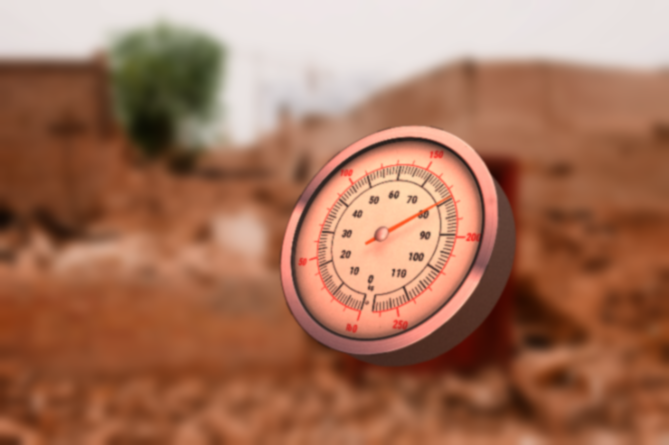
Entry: 80kg
